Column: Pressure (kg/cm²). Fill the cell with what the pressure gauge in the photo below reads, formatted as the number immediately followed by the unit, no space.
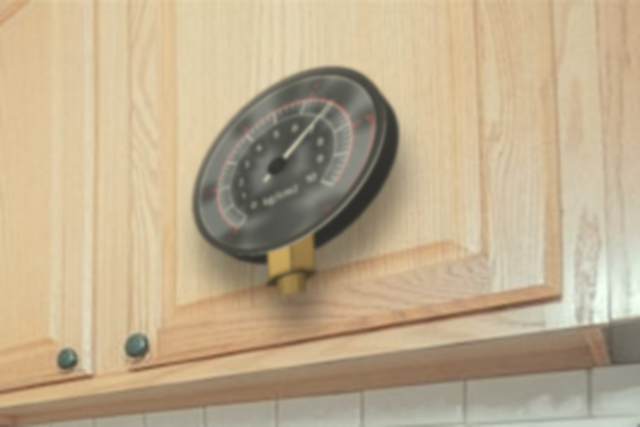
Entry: 7kg/cm²
